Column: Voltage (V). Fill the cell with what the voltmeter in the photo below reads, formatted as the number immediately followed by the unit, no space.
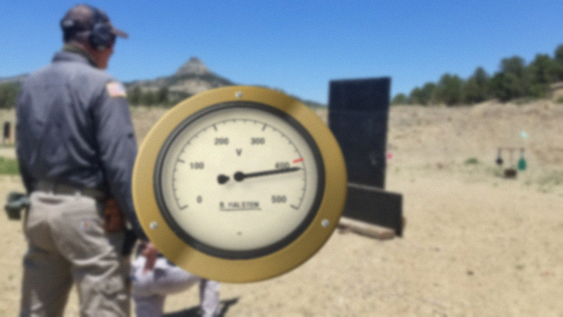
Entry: 420V
